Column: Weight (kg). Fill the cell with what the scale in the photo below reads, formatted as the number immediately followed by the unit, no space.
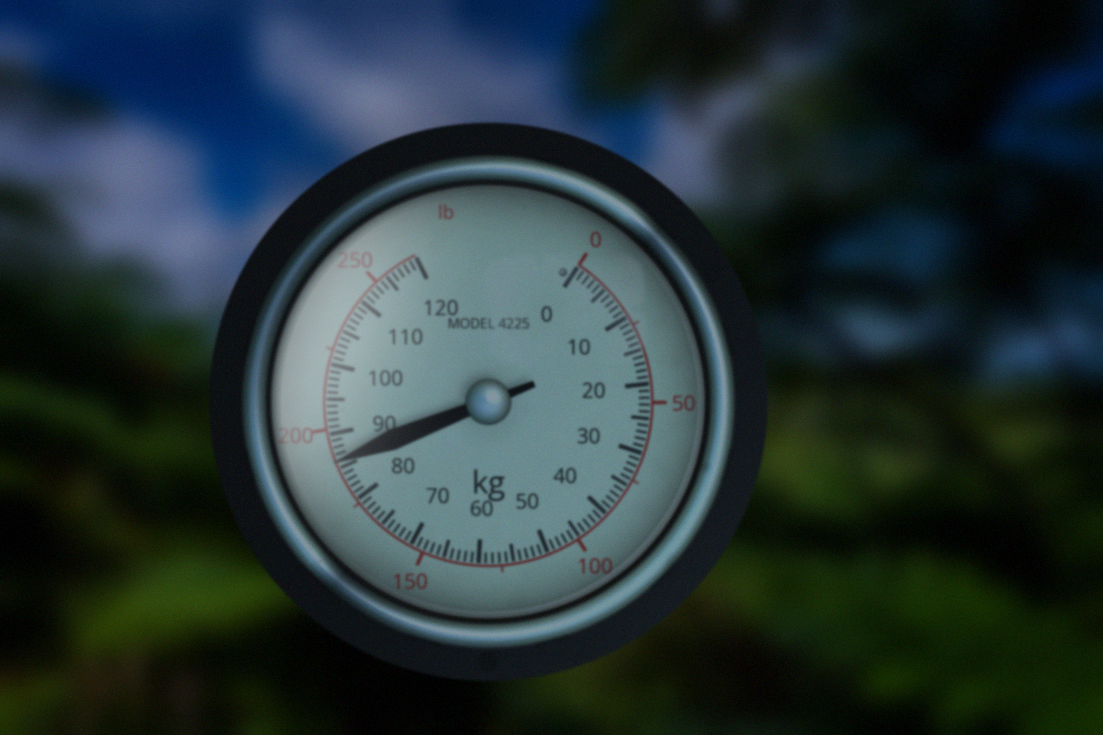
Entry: 86kg
